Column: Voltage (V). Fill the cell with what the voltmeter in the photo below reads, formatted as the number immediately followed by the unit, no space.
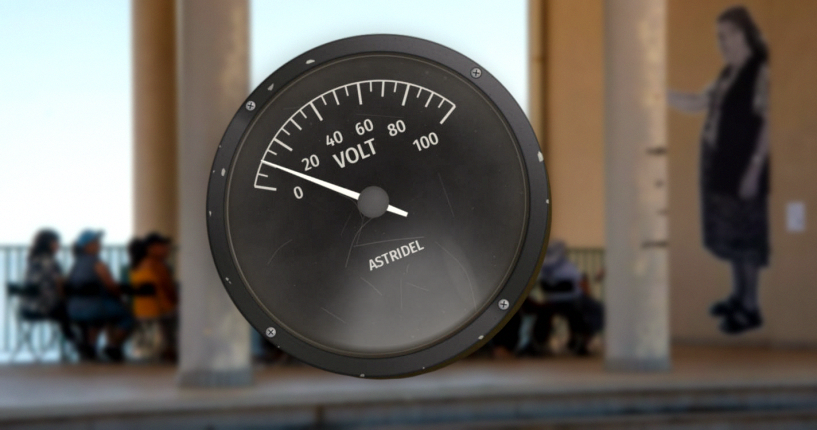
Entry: 10V
